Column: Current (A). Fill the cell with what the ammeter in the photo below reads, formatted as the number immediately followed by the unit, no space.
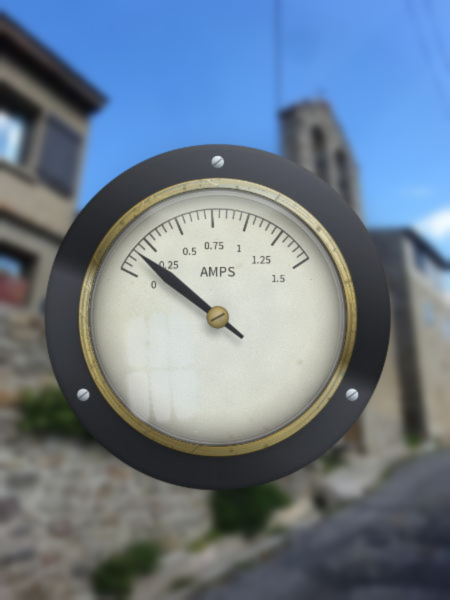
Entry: 0.15A
